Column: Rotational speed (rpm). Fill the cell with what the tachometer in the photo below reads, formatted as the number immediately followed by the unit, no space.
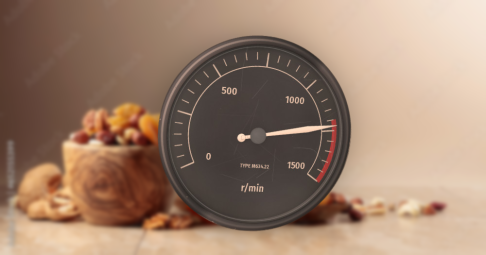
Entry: 1225rpm
